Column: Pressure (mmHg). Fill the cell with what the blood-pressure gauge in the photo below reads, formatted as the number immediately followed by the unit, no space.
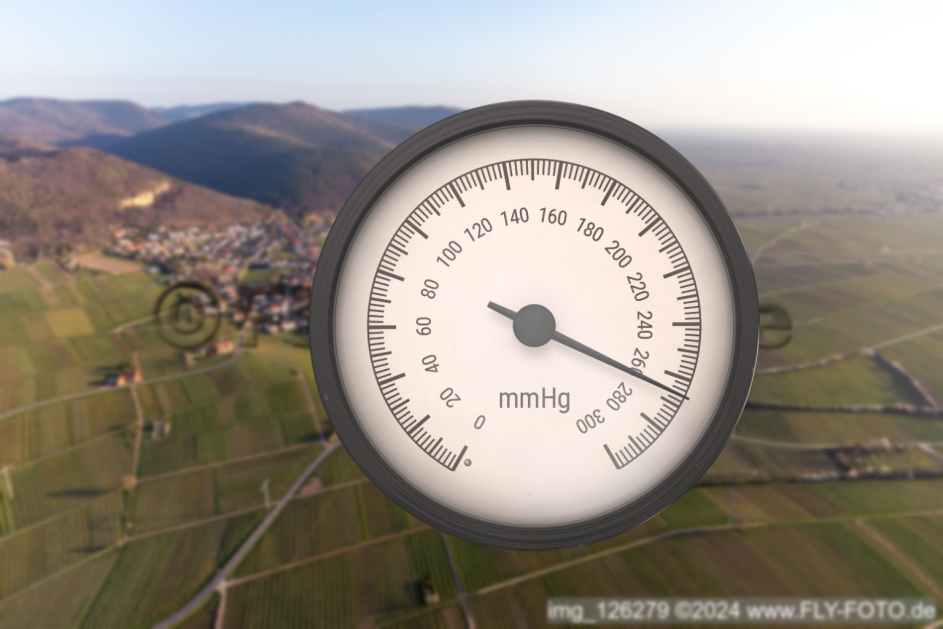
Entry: 266mmHg
